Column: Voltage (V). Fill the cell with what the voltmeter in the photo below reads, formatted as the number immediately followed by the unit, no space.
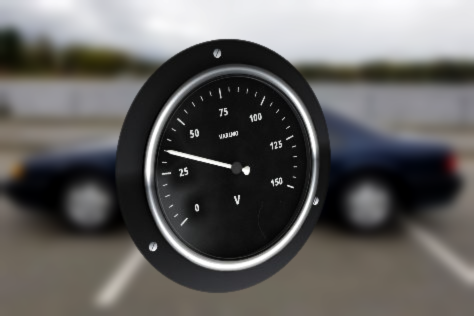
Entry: 35V
